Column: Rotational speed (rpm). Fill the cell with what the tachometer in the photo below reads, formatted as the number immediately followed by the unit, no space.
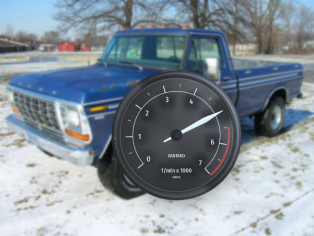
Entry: 5000rpm
